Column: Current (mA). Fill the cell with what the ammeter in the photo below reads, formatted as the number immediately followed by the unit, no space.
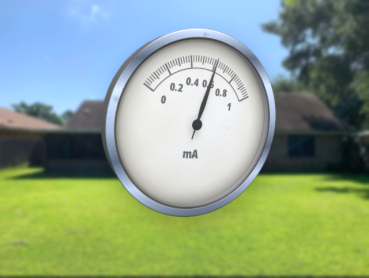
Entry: 0.6mA
